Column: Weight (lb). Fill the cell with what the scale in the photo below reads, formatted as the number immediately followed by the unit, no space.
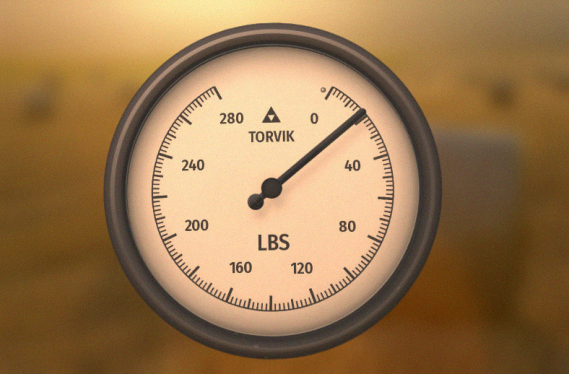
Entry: 18lb
